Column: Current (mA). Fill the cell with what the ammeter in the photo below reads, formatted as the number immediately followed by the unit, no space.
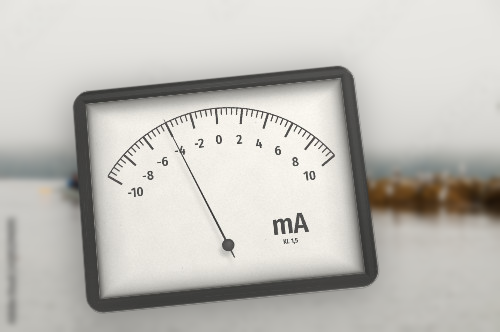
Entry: -4mA
